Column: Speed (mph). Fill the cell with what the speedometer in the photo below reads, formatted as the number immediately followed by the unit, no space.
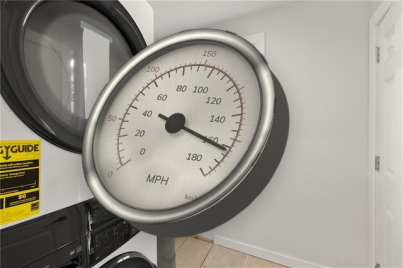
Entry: 162.5mph
